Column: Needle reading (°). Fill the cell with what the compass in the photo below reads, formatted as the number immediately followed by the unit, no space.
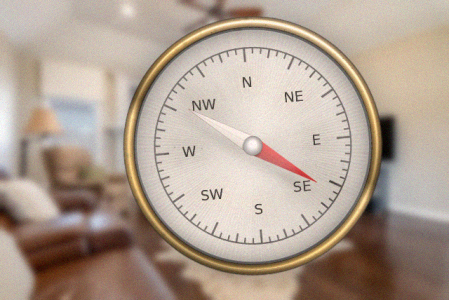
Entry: 125°
